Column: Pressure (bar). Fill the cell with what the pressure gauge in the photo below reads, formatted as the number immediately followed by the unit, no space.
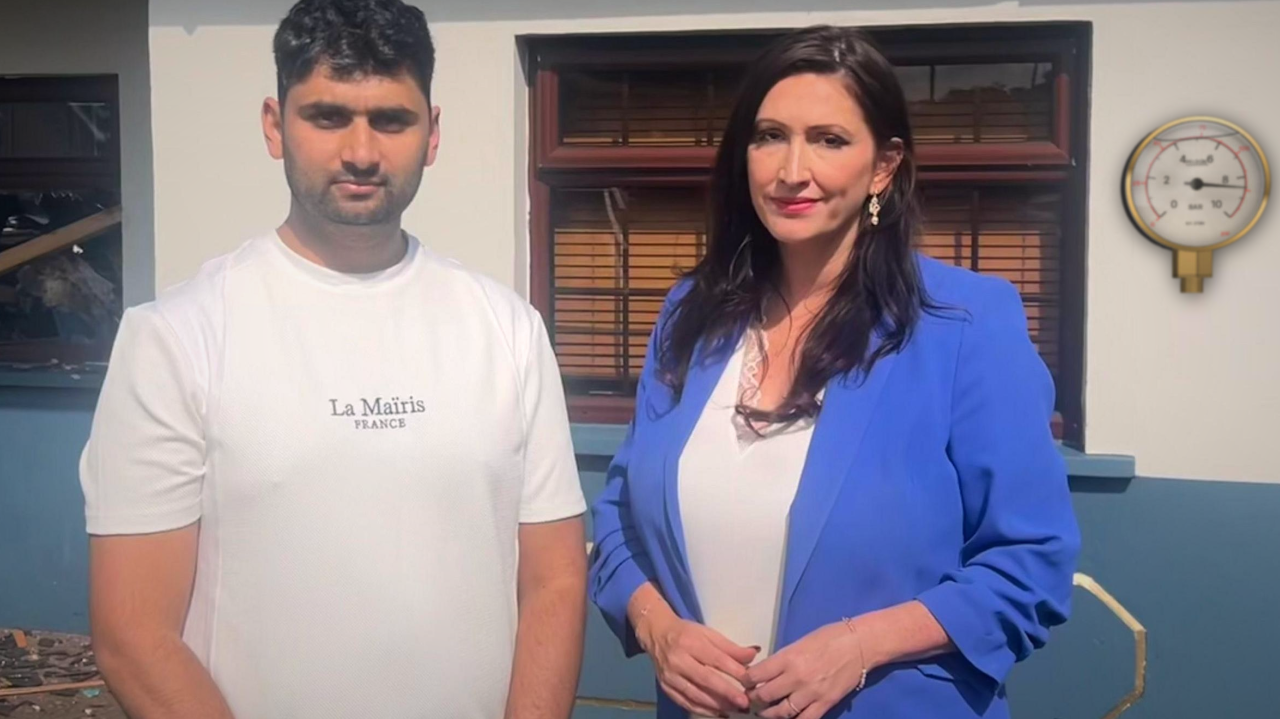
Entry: 8.5bar
